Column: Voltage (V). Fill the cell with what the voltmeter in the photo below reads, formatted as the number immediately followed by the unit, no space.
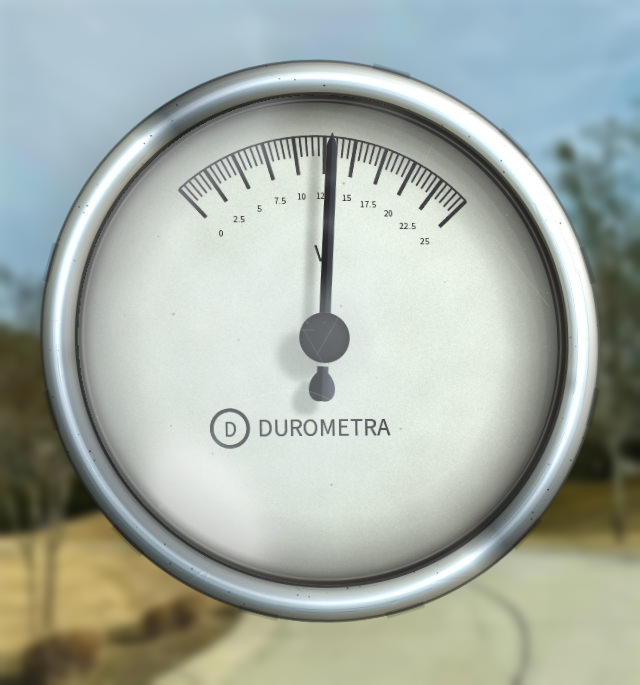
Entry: 13V
